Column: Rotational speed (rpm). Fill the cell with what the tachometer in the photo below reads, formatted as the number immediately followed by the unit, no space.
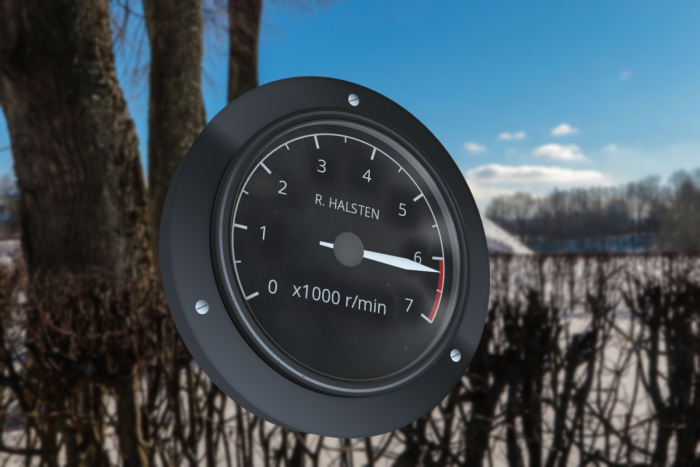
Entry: 6250rpm
